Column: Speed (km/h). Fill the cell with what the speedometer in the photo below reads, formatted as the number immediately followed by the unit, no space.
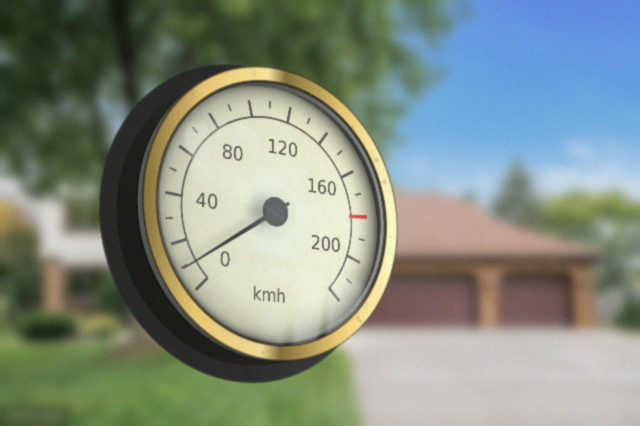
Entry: 10km/h
